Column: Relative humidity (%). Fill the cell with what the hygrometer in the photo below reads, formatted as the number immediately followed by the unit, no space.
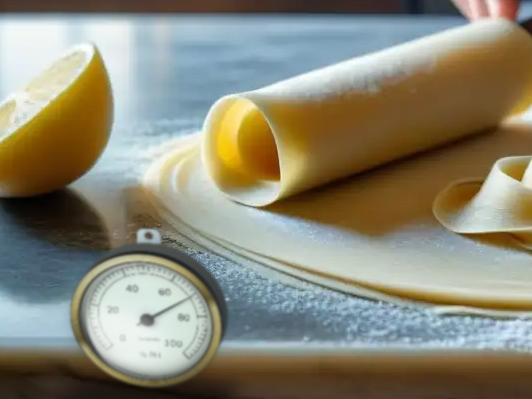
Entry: 70%
